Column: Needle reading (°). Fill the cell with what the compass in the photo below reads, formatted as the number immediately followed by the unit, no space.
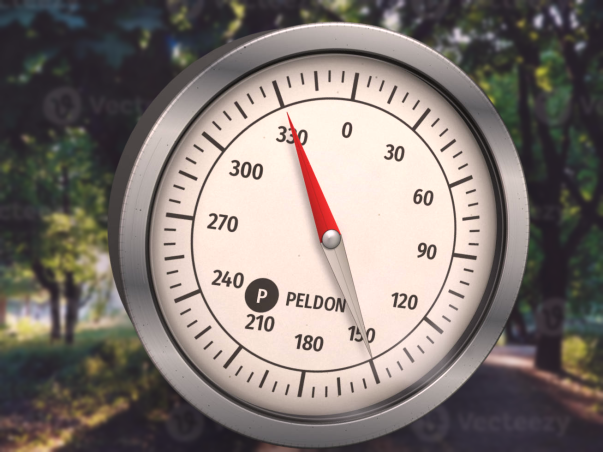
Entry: 330°
